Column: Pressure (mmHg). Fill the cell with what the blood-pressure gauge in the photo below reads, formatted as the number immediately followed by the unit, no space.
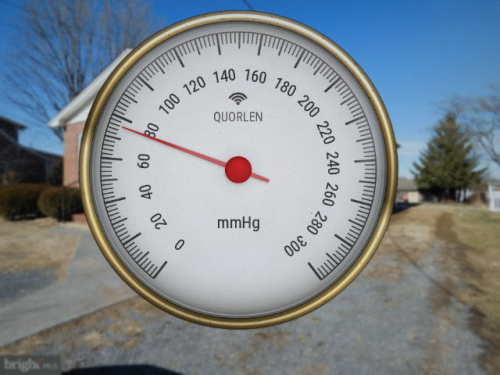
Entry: 76mmHg
